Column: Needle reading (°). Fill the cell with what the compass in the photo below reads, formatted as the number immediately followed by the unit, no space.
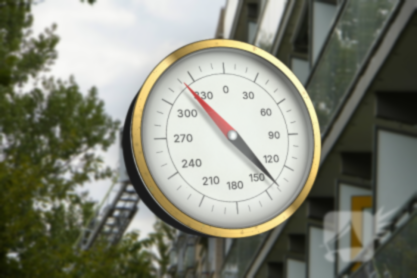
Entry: 320°
